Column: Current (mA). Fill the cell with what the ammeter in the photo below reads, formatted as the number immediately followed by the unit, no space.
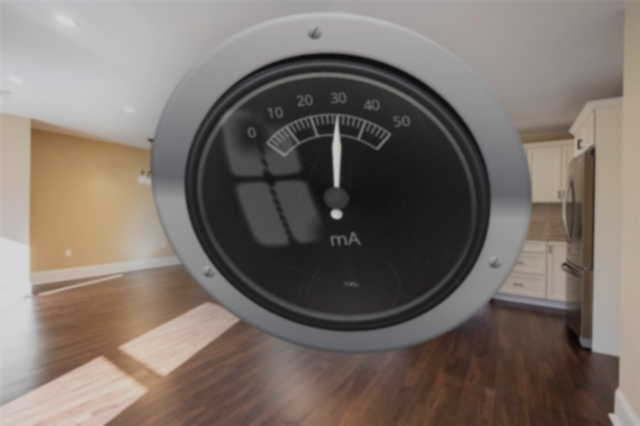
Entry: 30mA
